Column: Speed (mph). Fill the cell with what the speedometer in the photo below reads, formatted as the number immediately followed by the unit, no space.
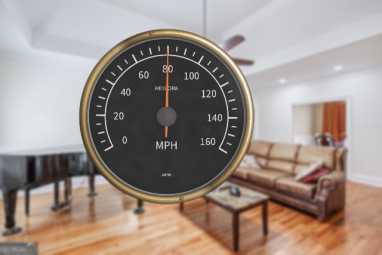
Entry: 80mph
